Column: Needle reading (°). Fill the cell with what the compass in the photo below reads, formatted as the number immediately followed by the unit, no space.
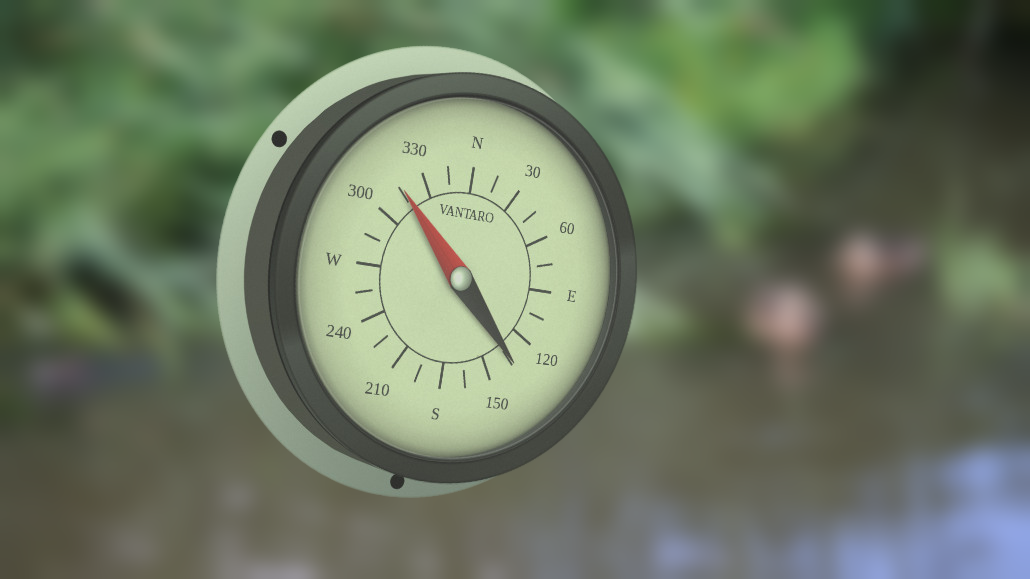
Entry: 315°
